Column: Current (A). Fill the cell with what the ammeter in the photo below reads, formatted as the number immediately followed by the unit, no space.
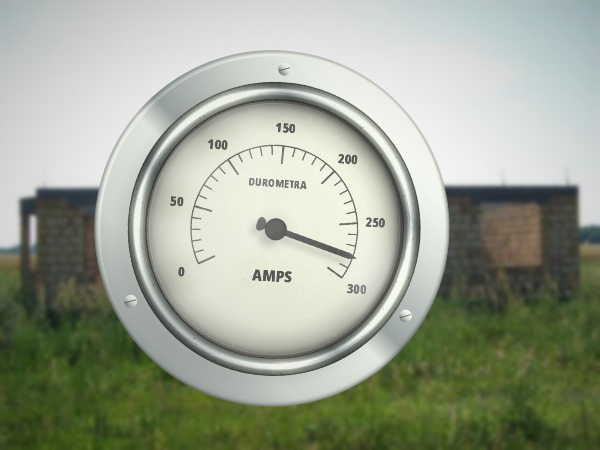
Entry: 280A
